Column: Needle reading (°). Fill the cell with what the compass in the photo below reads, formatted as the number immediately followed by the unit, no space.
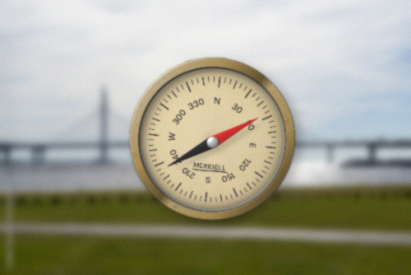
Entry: 55°
